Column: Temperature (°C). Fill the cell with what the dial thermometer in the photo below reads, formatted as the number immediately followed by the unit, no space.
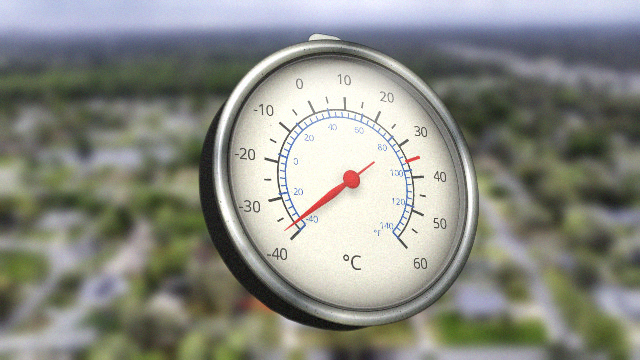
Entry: -37.5°C
